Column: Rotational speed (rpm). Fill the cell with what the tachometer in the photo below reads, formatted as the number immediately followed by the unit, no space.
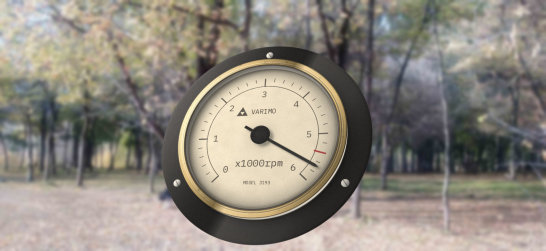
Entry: 5700rpm
